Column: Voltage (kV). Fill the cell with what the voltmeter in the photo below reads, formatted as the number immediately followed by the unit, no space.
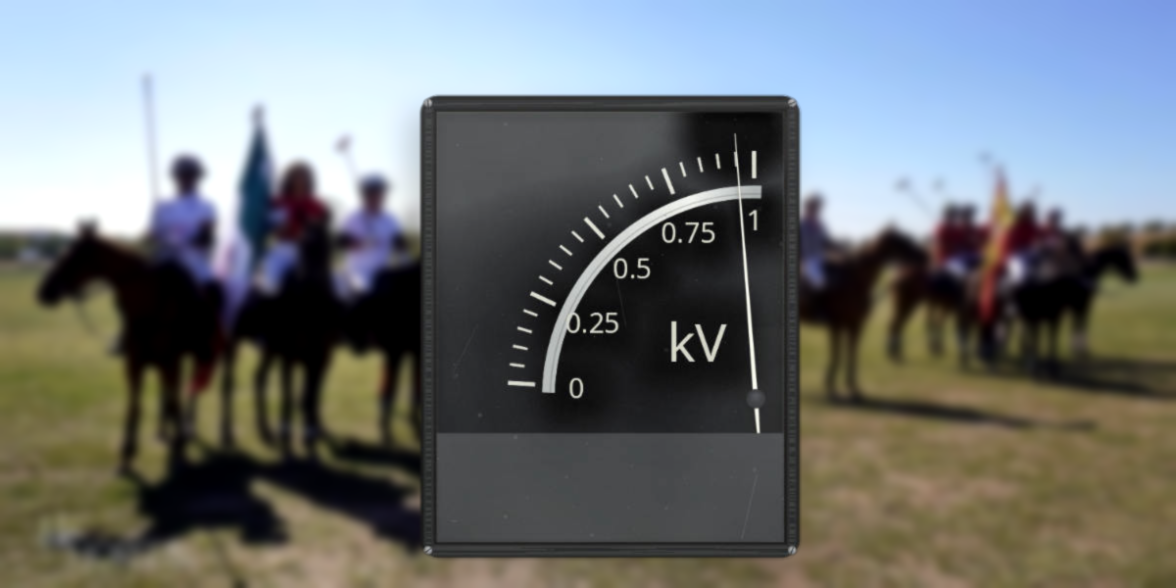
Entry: 0.95kV
